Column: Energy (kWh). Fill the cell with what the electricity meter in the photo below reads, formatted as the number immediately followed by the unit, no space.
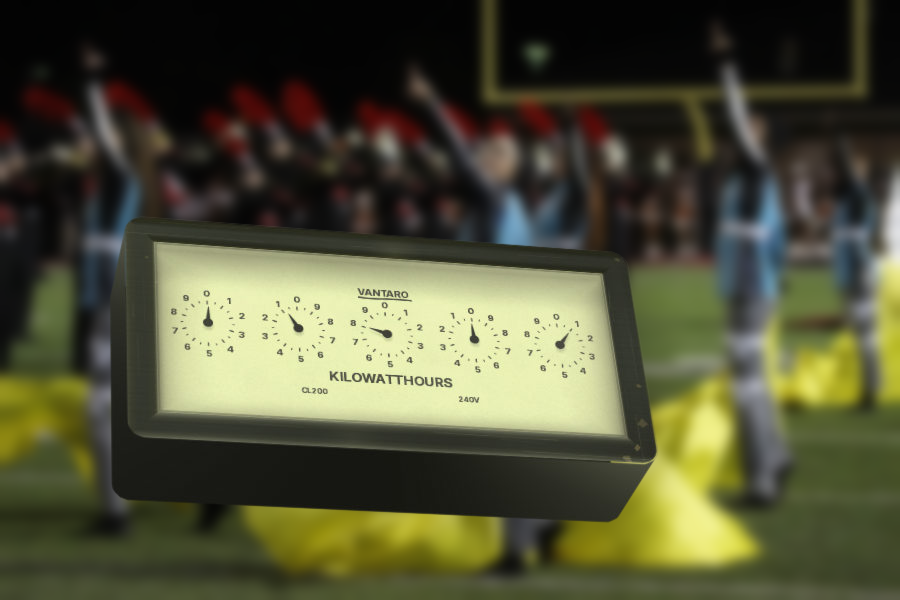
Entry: 801kWh
